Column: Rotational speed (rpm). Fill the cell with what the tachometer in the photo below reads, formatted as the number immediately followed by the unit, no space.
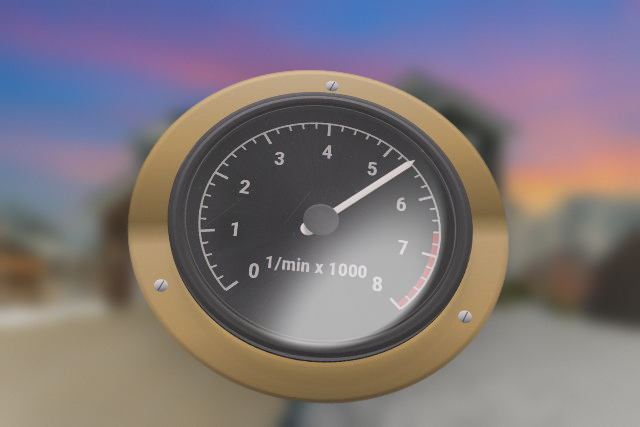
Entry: 5400rpm
